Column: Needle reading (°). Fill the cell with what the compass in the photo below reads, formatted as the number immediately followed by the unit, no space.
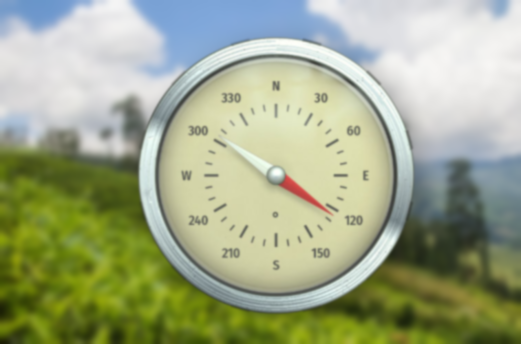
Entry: 125°
